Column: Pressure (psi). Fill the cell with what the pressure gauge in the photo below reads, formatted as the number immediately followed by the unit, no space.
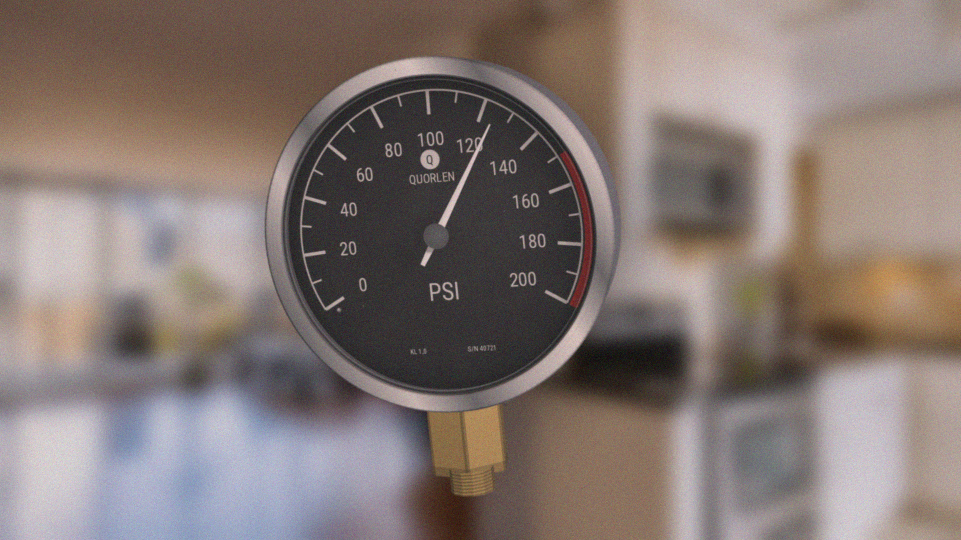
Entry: 125psi
